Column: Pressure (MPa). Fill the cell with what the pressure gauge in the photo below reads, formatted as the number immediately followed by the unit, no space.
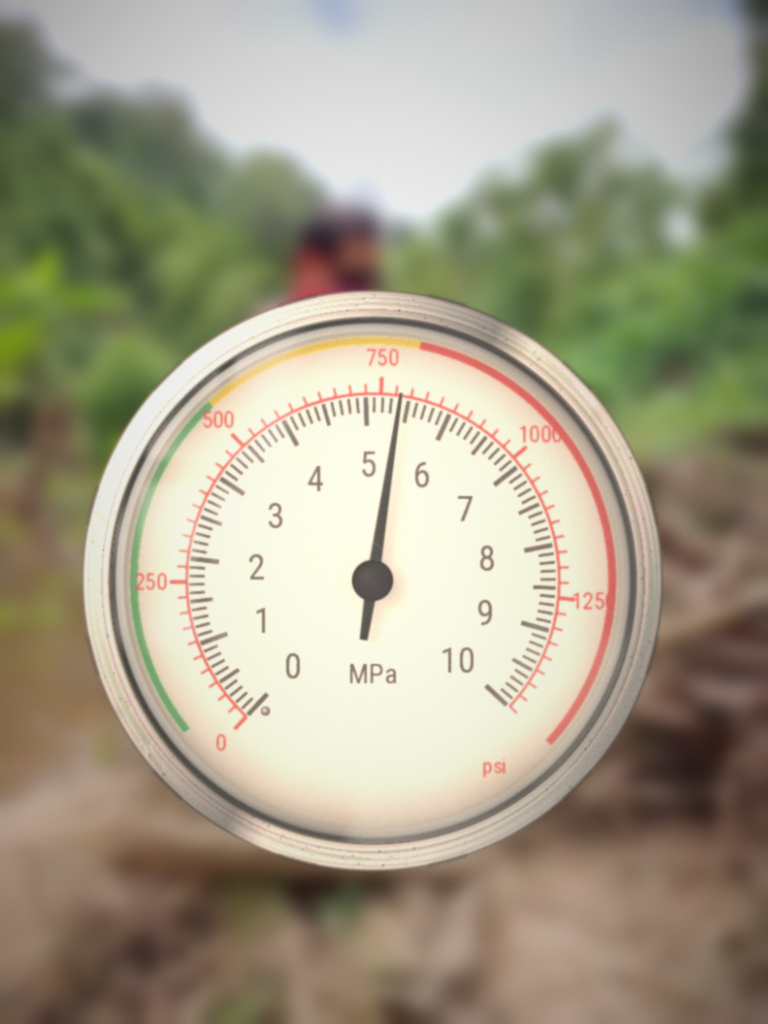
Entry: 5.4MPa
